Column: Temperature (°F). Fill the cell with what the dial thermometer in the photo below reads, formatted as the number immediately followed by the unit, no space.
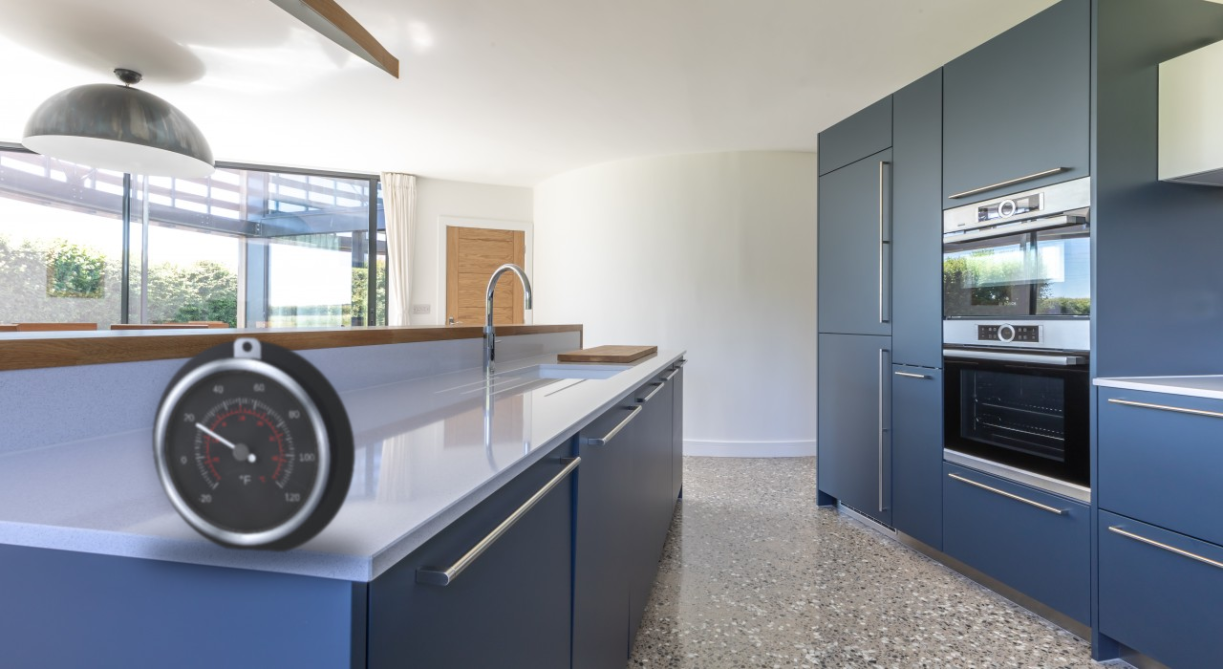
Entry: 20°F
